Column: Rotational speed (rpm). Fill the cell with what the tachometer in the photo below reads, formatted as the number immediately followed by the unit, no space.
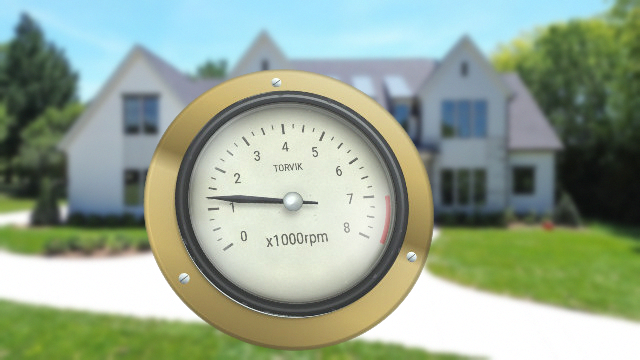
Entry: 1250rpm
